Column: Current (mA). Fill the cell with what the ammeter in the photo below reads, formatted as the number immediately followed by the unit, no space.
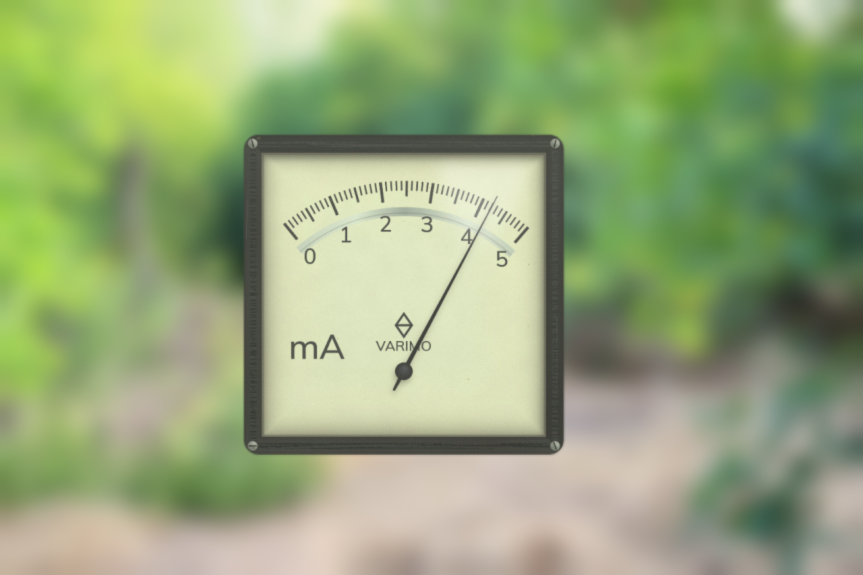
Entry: 4.2mA
